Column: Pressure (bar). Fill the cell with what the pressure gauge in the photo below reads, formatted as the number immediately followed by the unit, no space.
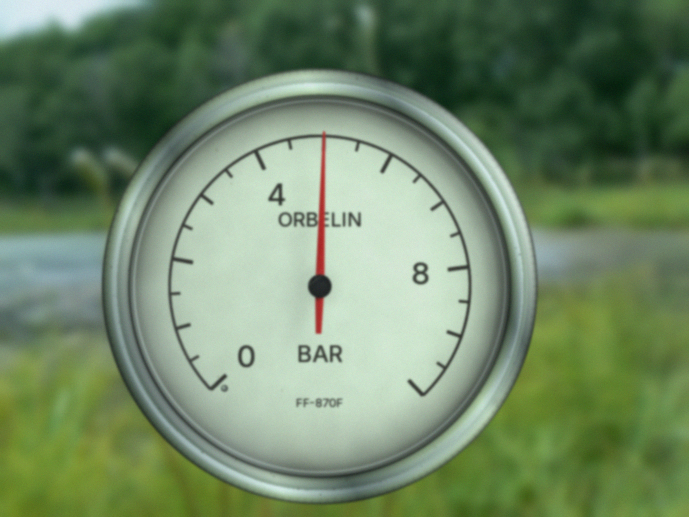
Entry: 5bar
